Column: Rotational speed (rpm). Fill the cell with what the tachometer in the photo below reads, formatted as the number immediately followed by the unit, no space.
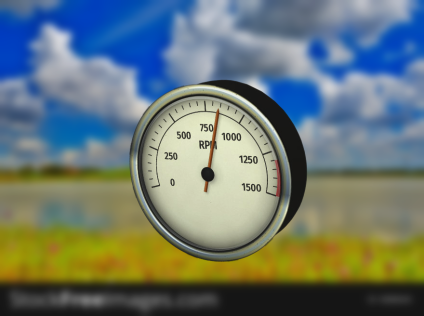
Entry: 850rpm
